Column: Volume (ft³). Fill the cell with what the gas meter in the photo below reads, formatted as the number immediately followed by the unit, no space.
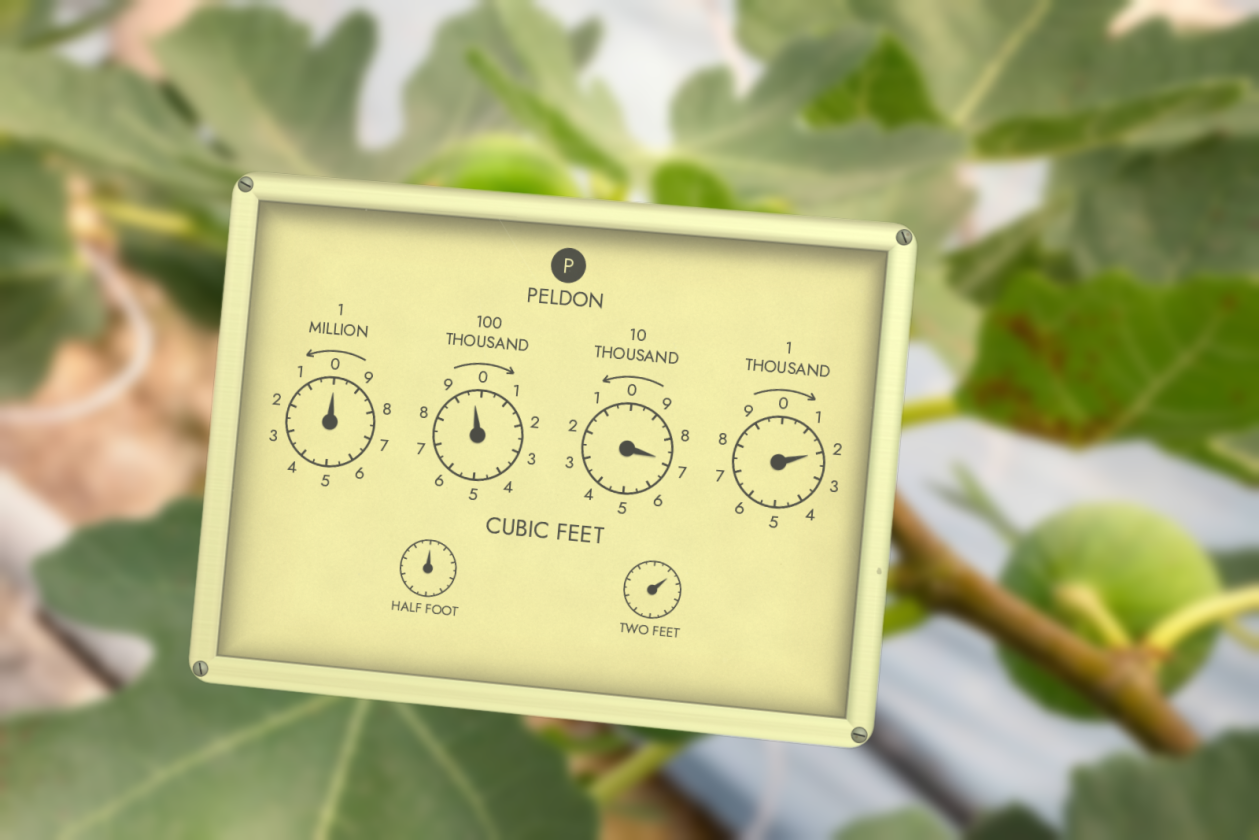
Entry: 997200ft³
